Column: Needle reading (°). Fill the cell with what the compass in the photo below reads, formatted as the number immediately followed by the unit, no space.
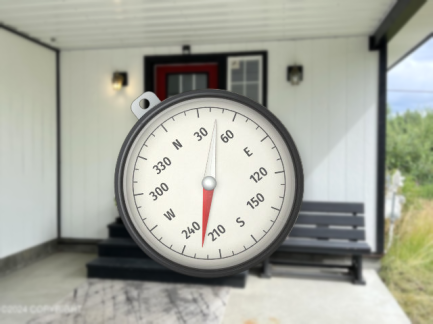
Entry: 225°
